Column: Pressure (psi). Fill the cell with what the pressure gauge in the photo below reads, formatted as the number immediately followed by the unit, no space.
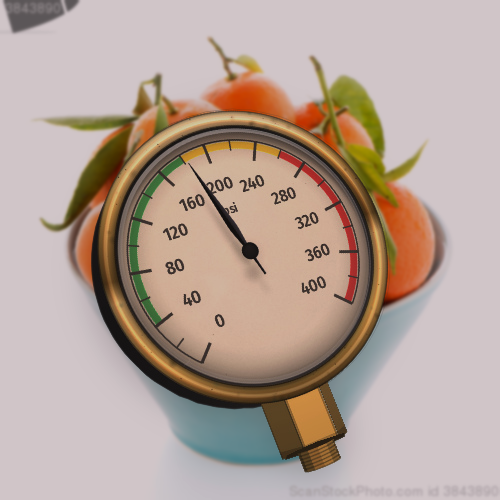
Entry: 180psi
